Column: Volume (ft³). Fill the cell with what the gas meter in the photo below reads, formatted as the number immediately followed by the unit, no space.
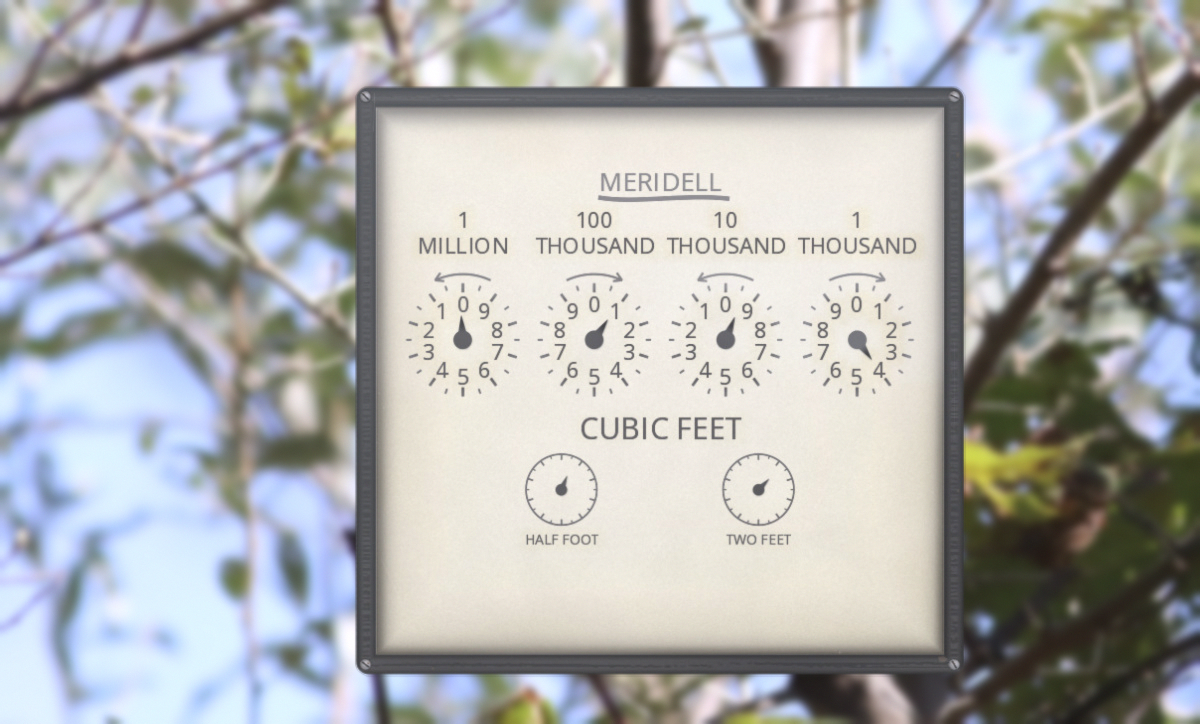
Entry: 9400ft³
